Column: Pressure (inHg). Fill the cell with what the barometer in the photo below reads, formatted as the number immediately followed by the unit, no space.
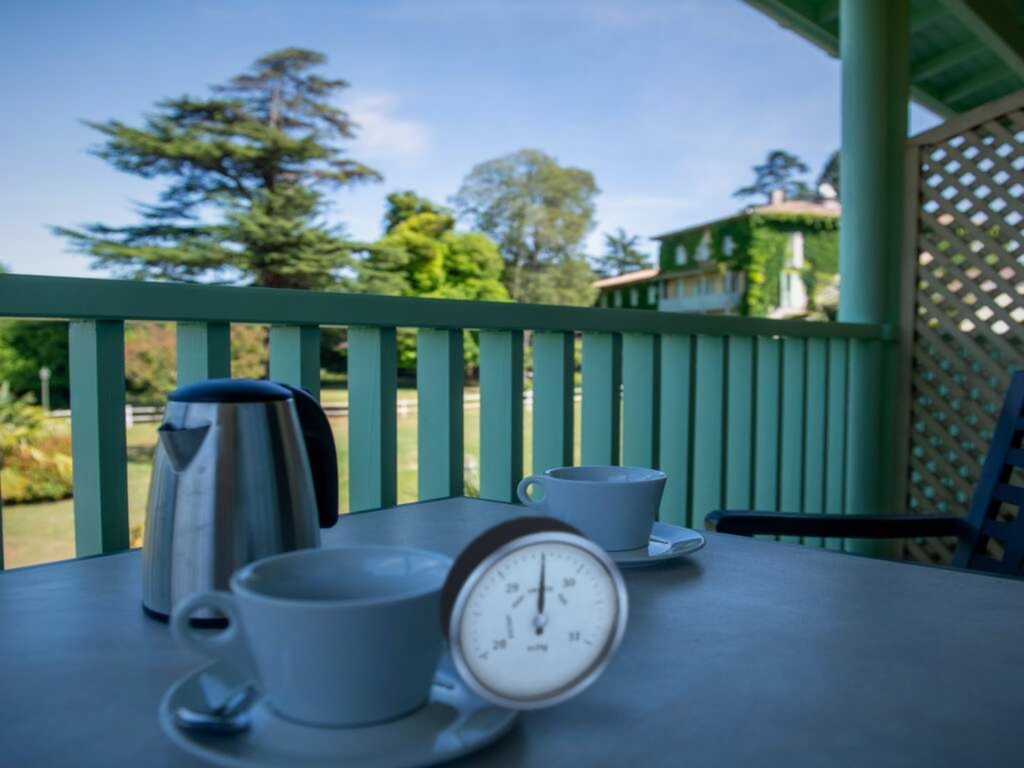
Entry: 29.5inHg
